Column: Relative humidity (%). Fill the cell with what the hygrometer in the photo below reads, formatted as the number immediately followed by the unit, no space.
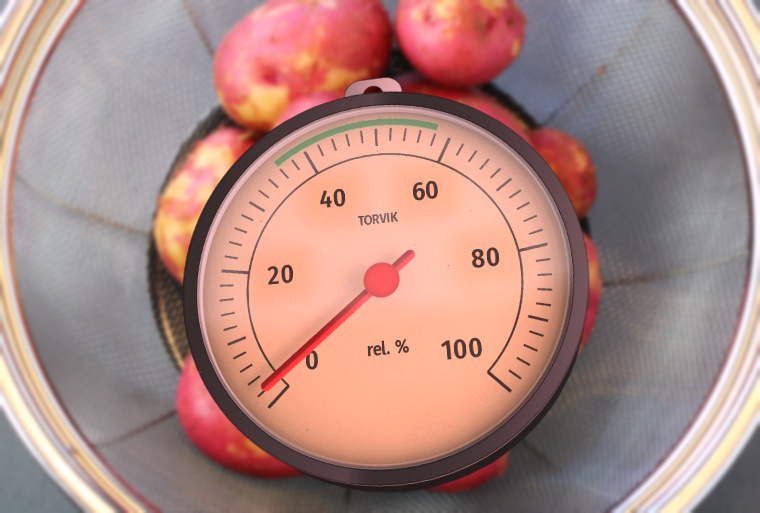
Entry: 2%
